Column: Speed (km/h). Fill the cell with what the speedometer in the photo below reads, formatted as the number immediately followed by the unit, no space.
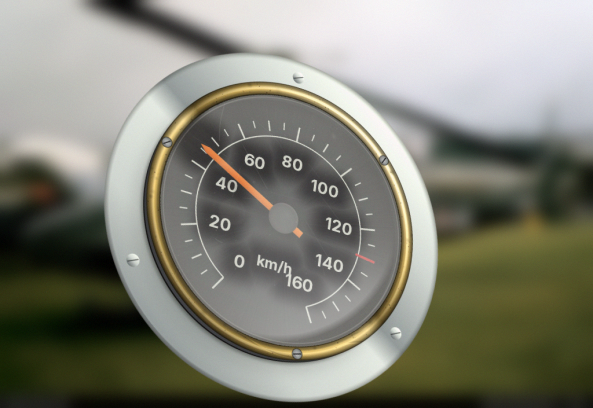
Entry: 45km/h
